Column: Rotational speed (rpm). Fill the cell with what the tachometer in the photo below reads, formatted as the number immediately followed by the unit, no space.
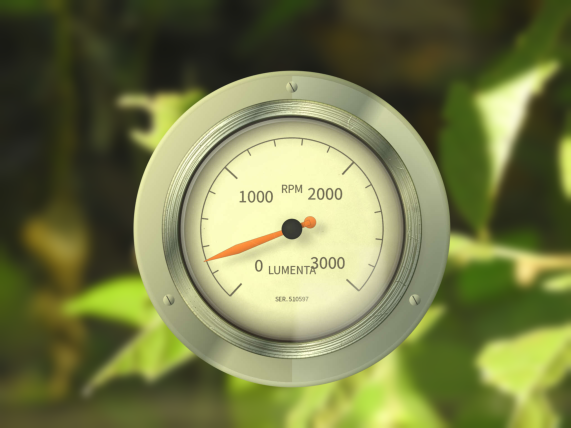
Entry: 300rpm
